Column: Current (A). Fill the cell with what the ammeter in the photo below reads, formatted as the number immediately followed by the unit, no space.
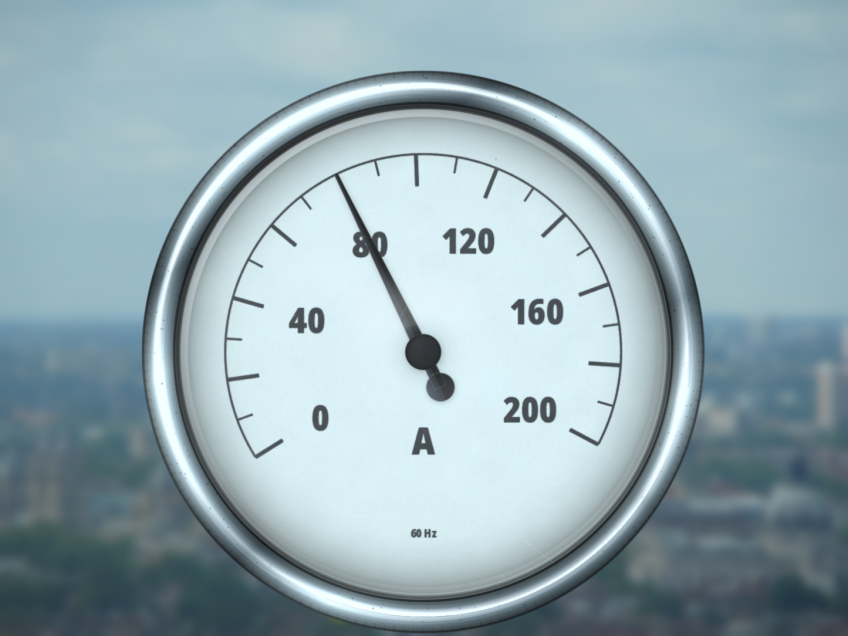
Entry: 80A
